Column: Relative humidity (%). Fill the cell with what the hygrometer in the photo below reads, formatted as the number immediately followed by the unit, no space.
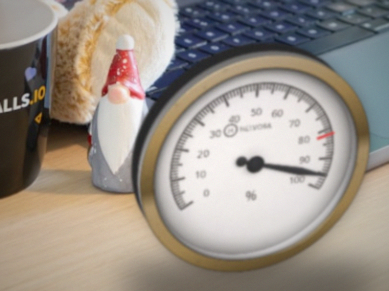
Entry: 95%
